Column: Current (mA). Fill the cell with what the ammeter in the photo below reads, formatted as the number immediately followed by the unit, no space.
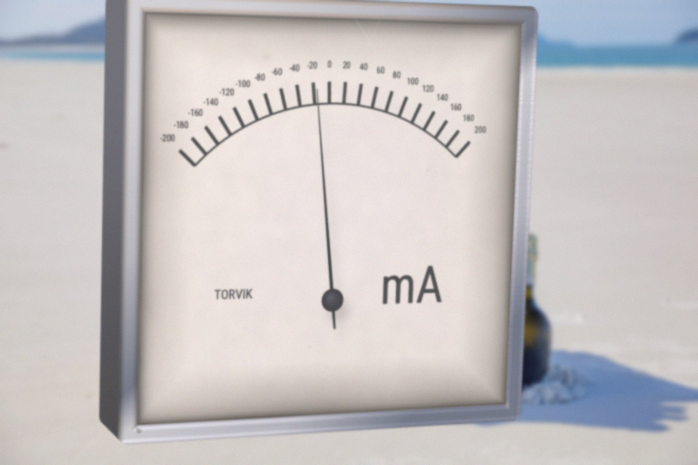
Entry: -20mA
